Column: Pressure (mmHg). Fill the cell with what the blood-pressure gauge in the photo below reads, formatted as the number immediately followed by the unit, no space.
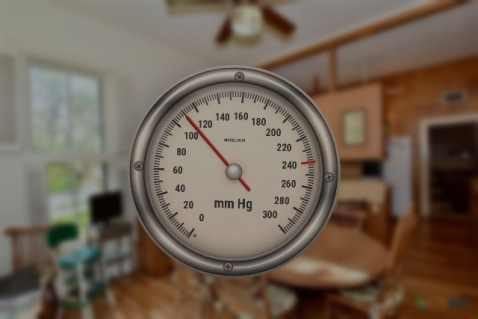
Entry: 110mmHg
